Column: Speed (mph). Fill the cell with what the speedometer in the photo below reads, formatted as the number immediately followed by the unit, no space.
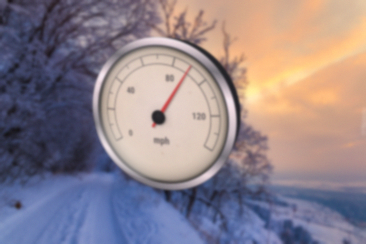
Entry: 90mph
